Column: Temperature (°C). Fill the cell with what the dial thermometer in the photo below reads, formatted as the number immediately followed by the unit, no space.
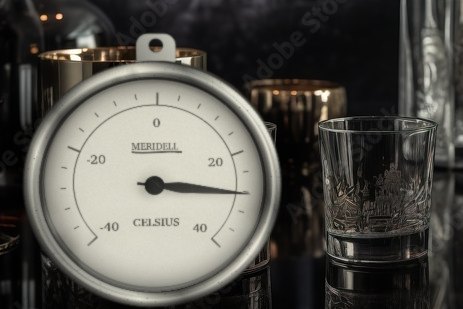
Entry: 28°C
